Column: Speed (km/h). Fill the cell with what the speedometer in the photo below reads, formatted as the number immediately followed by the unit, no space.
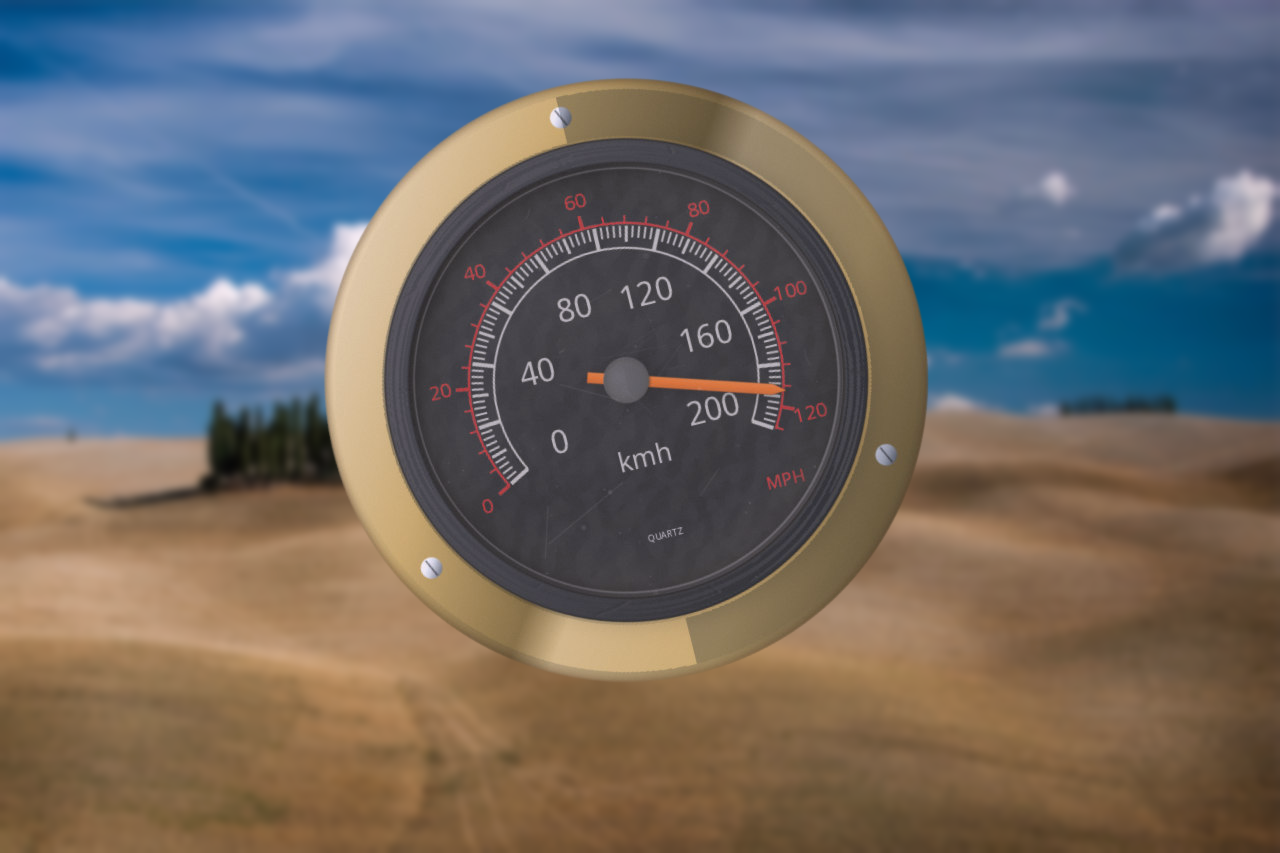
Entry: 188km/h
